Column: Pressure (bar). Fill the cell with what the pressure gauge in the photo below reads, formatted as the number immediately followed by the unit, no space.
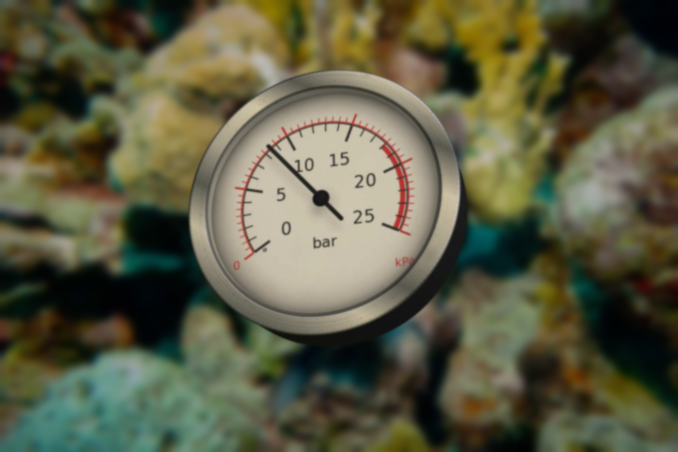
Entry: 8.5bar
